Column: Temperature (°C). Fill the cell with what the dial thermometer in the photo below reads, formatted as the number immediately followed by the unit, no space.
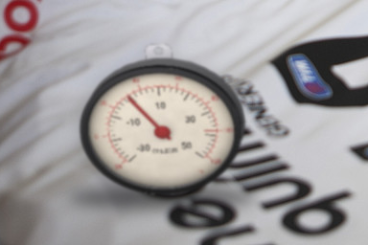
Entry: 0°C
